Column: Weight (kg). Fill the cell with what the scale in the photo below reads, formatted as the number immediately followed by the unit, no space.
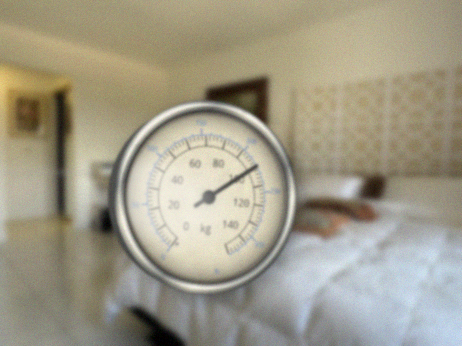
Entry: 100kg
